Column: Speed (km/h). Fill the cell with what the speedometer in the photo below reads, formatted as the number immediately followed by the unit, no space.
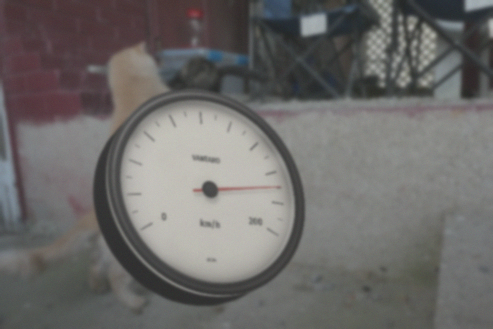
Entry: 170km/h
